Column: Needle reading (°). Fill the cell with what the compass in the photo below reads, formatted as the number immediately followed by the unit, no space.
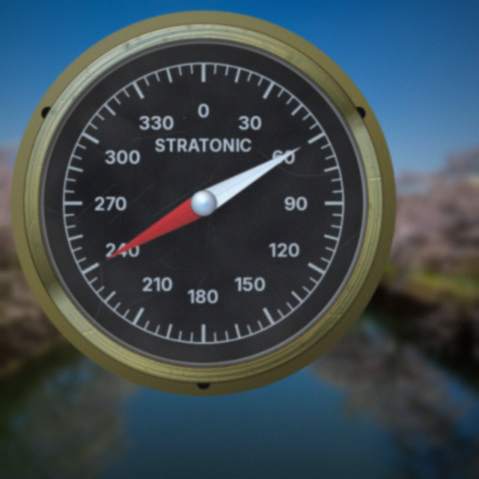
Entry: 240°
